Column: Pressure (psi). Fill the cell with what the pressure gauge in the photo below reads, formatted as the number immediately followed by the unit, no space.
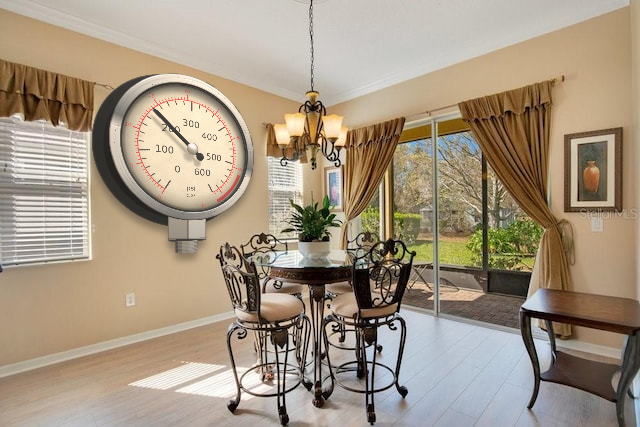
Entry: 200psi
